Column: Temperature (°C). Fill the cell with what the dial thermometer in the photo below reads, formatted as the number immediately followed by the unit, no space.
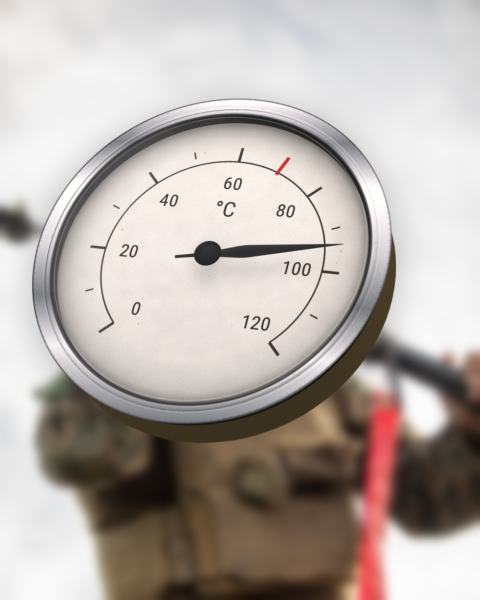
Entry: 95°C
